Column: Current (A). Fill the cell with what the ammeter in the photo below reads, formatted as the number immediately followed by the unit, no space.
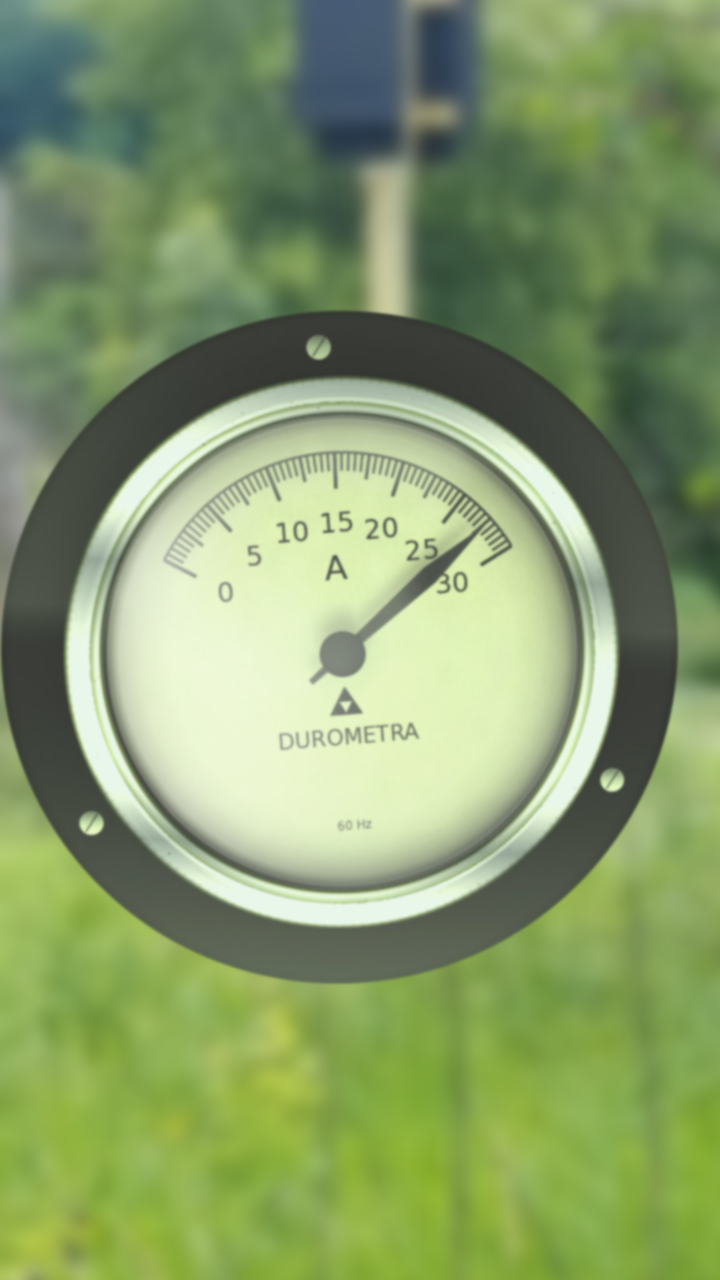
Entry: 27.5A
